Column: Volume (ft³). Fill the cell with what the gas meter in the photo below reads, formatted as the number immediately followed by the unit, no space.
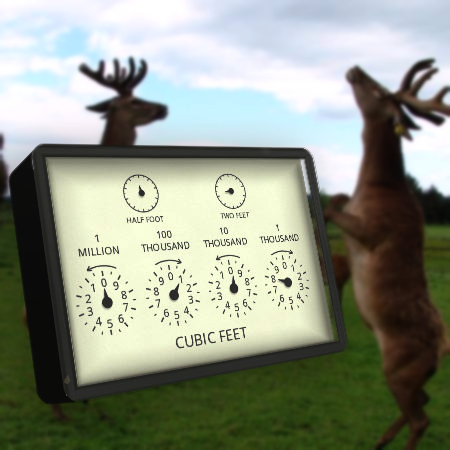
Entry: 9800ft³
